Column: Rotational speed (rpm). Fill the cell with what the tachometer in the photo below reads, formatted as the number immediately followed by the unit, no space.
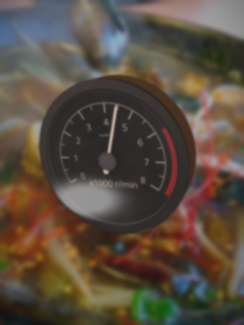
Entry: 4500rpm
